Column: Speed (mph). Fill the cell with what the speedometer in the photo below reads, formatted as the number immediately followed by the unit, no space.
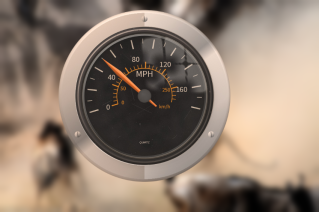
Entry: 50mph
